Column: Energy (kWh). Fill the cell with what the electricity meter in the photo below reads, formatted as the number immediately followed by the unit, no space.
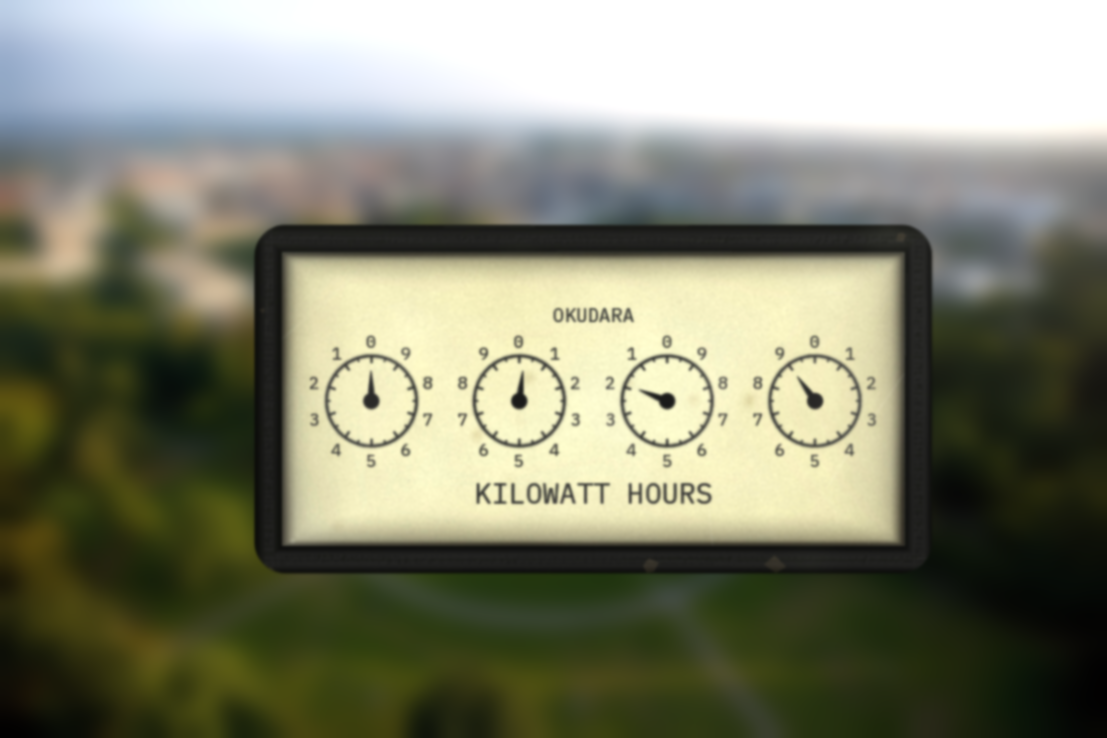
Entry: 19kWh
